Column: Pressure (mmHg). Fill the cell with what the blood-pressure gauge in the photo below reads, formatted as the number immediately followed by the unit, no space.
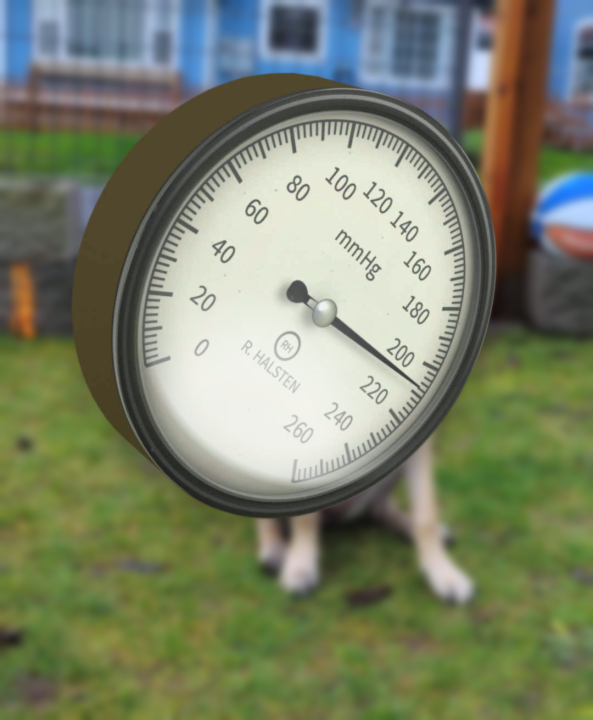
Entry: 208mmHg
